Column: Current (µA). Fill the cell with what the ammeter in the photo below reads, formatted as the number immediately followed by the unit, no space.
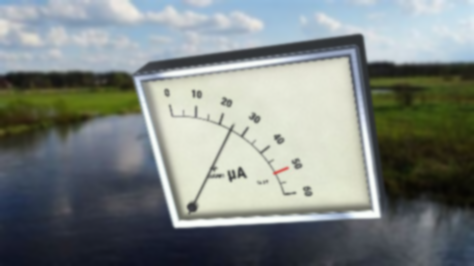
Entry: 25µA
